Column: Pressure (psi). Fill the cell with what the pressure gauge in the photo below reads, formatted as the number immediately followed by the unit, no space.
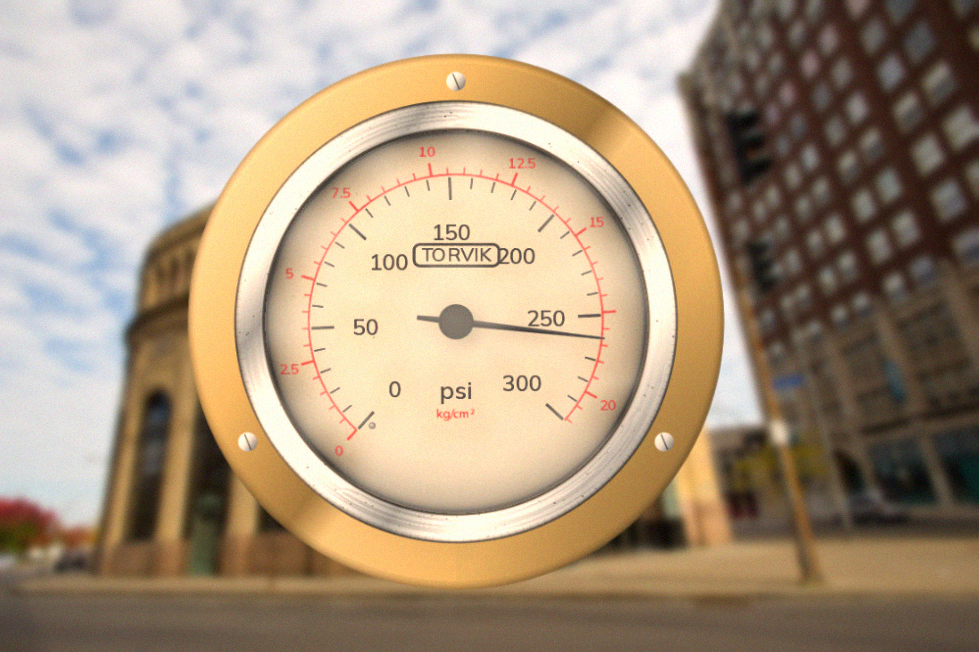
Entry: 260psi
